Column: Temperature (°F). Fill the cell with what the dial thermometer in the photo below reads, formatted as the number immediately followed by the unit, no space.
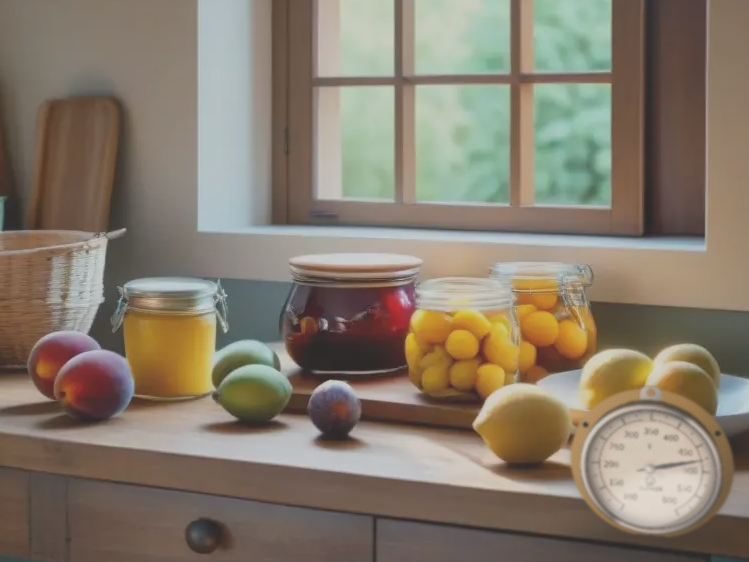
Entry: 475°F
